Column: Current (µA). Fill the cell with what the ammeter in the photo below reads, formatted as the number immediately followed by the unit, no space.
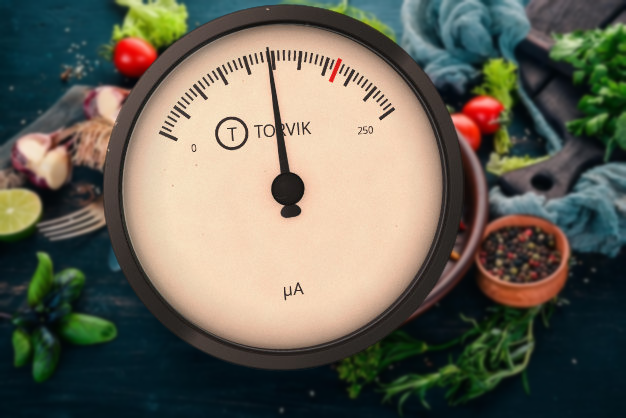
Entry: 120µA
